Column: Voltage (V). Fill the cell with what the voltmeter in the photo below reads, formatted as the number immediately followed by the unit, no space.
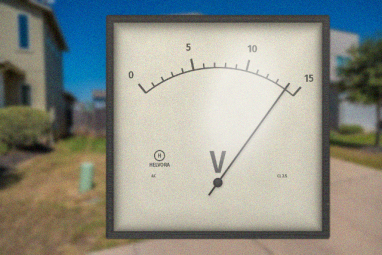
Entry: 14V
